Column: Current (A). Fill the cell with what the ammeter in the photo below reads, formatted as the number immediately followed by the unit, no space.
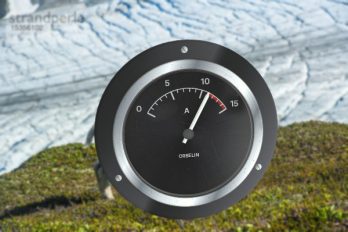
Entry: 11A
